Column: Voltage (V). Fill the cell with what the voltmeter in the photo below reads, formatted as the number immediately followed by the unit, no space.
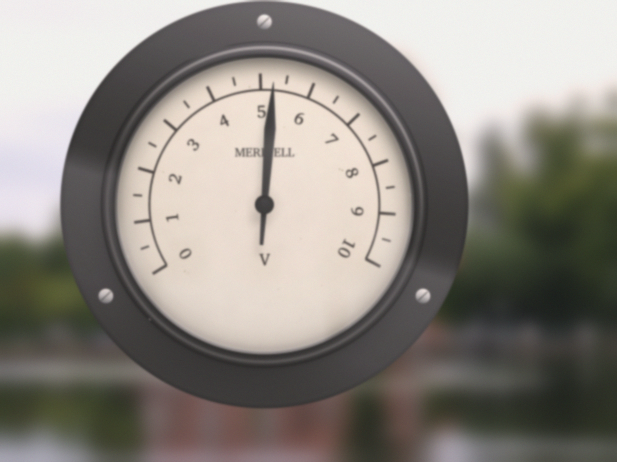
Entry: 5.25V
